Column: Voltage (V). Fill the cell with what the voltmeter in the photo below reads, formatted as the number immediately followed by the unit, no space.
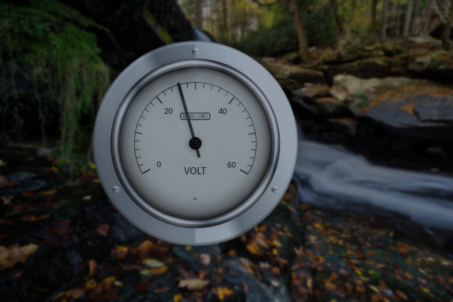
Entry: 26V
